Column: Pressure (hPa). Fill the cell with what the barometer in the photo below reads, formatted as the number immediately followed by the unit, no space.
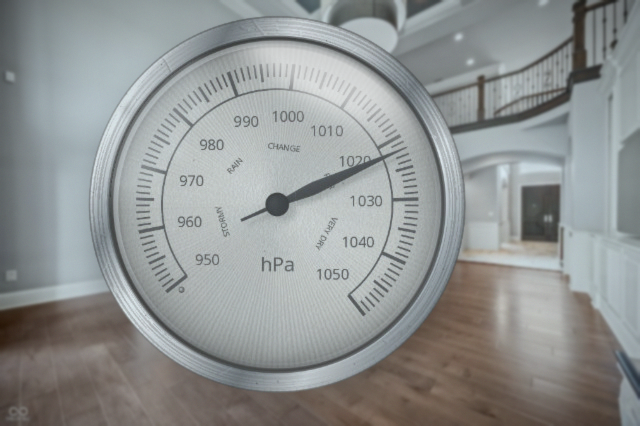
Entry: 1022hPa
